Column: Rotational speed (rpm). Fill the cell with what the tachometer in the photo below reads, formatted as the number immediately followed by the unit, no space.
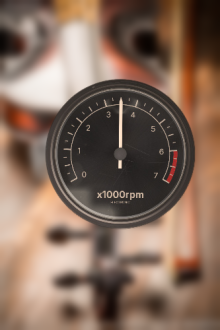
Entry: 3500rpm
